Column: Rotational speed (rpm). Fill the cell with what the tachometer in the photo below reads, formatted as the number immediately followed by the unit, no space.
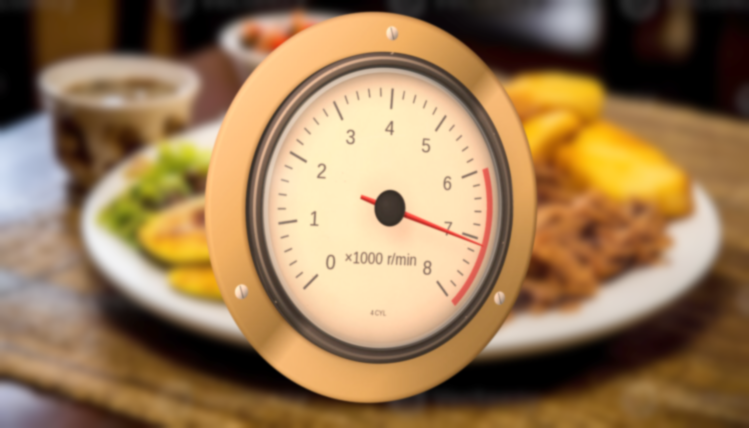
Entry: 7100rpm
